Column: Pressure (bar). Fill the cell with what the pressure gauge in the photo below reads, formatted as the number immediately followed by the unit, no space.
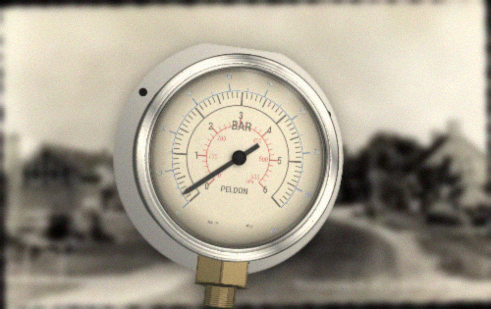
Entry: 0.2bar
